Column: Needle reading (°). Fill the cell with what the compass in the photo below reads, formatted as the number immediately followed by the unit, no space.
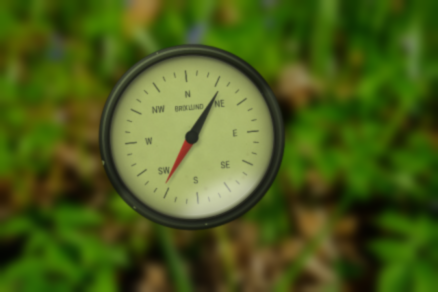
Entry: 215°
